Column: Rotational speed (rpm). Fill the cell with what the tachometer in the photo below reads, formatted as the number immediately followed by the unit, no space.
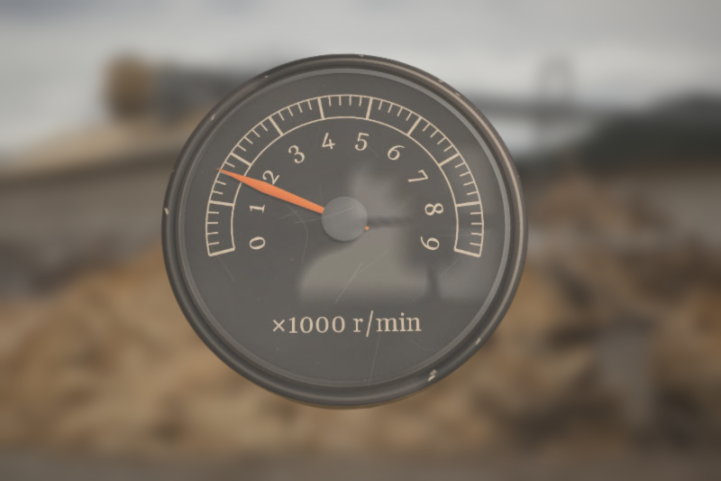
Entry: 1600rpm
